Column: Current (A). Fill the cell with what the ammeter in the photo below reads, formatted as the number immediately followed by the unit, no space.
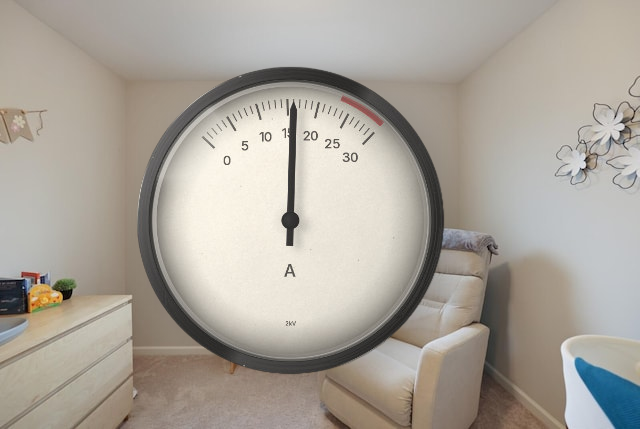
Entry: 16A
